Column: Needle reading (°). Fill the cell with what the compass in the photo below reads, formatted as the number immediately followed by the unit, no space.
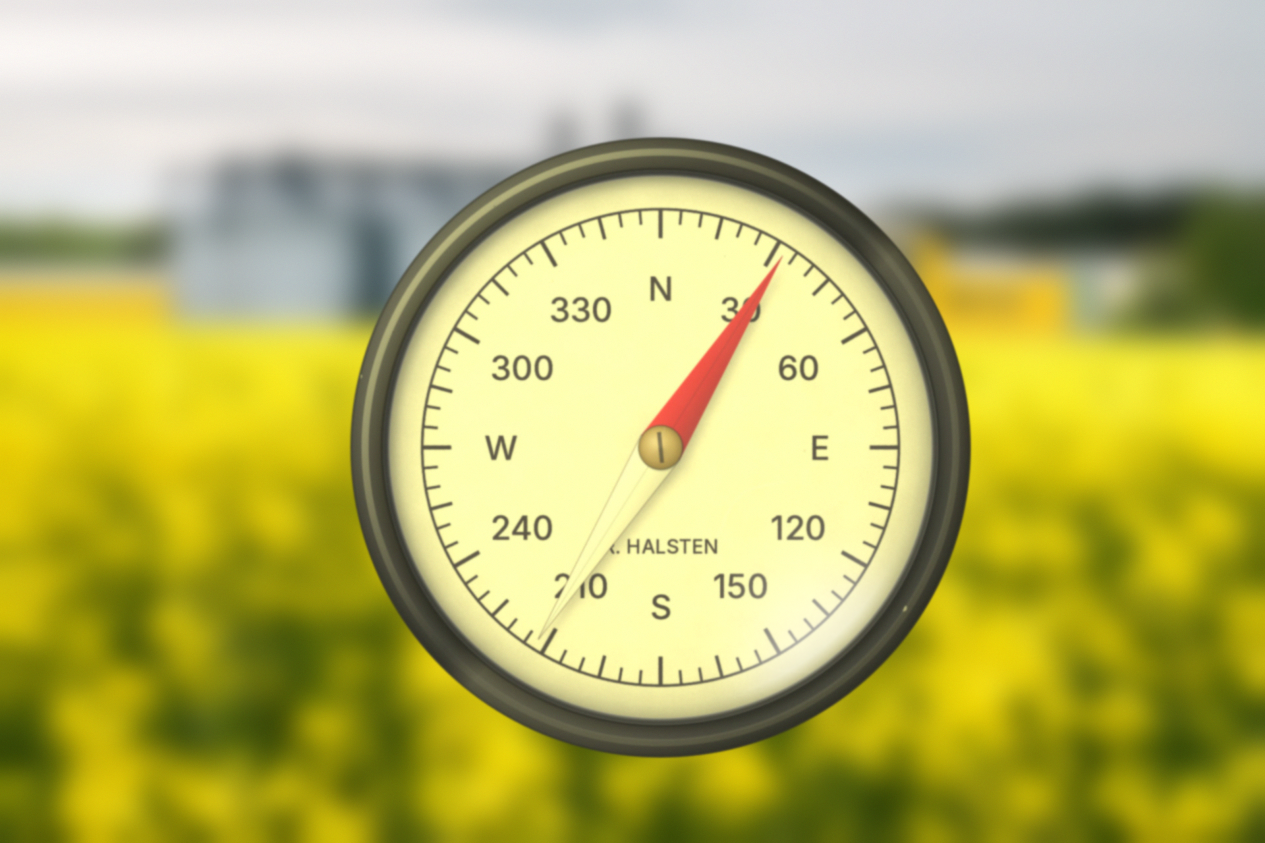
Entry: 32.5°
